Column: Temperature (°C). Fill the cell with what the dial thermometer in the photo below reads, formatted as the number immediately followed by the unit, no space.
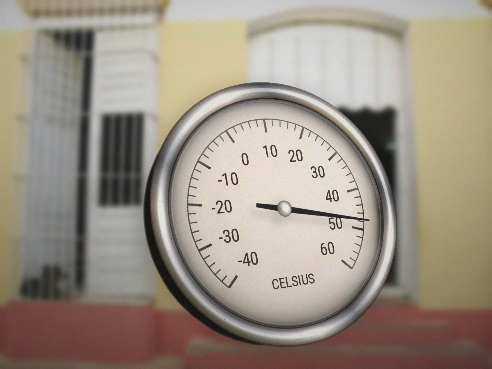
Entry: 48°C
